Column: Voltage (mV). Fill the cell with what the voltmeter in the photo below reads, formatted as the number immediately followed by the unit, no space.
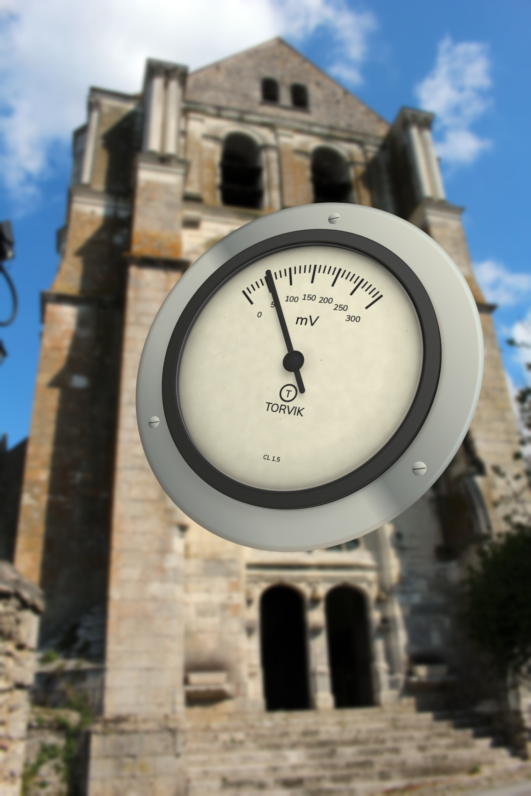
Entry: 60mV
